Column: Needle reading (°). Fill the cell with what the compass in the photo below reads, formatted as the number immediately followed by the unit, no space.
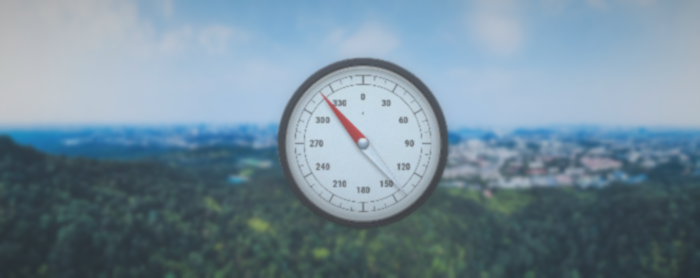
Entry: 320°
